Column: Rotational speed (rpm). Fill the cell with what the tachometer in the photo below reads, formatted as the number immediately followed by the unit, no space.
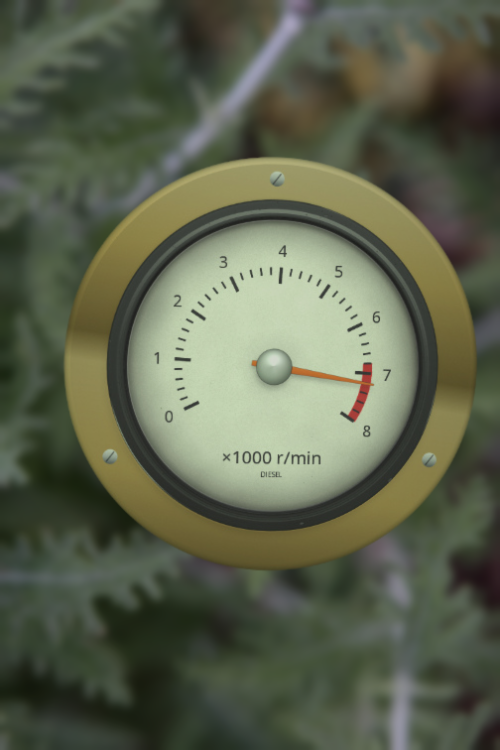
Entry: 7200rpm
